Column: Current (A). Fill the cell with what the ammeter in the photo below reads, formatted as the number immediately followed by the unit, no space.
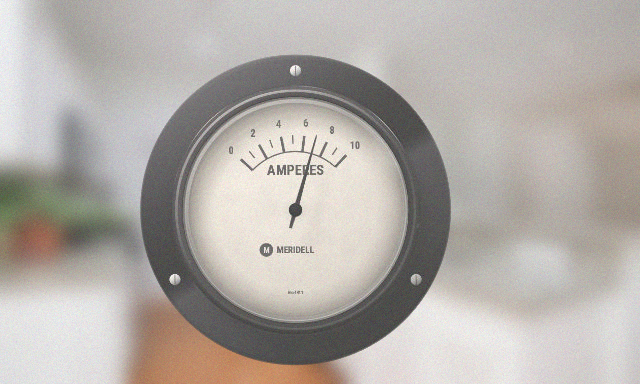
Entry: 7A
